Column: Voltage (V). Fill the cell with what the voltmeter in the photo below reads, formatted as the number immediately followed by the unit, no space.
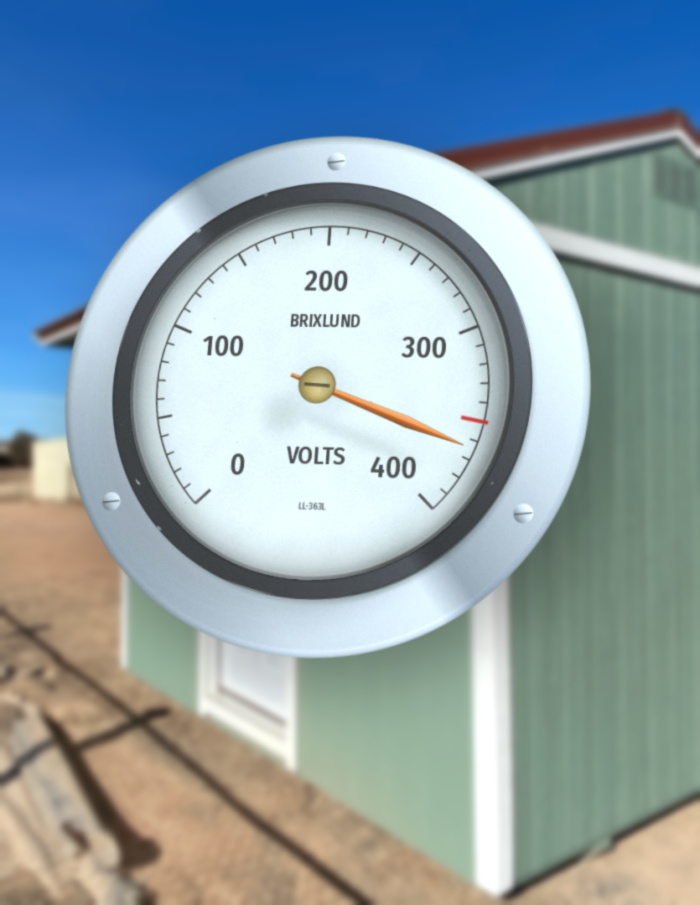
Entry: 365V
